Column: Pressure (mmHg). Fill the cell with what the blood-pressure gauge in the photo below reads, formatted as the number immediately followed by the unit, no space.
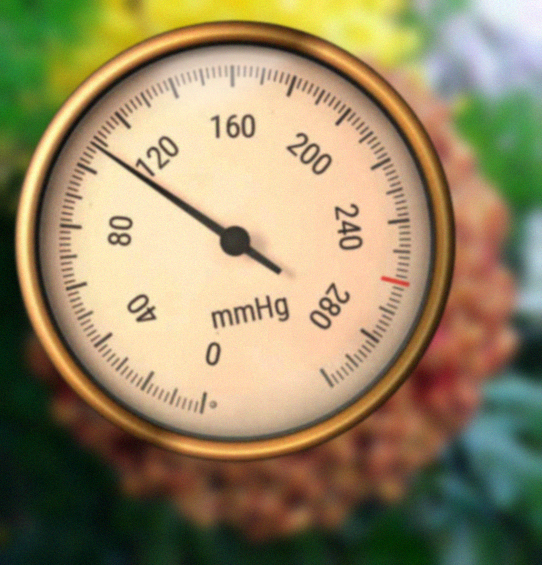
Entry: 108mmHg
